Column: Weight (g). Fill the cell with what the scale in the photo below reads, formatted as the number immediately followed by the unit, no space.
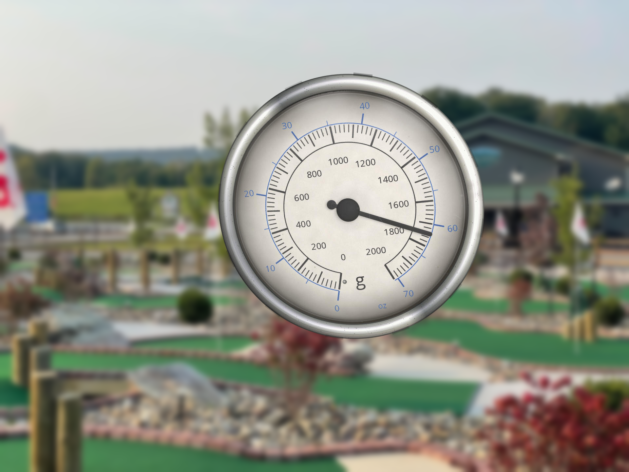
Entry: 1740g
